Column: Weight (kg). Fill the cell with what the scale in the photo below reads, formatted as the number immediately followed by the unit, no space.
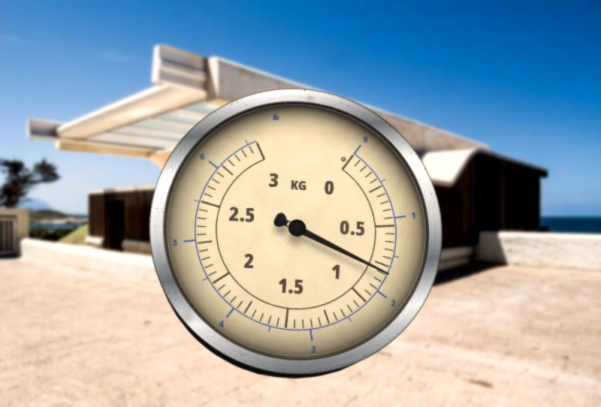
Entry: 0.8kg
